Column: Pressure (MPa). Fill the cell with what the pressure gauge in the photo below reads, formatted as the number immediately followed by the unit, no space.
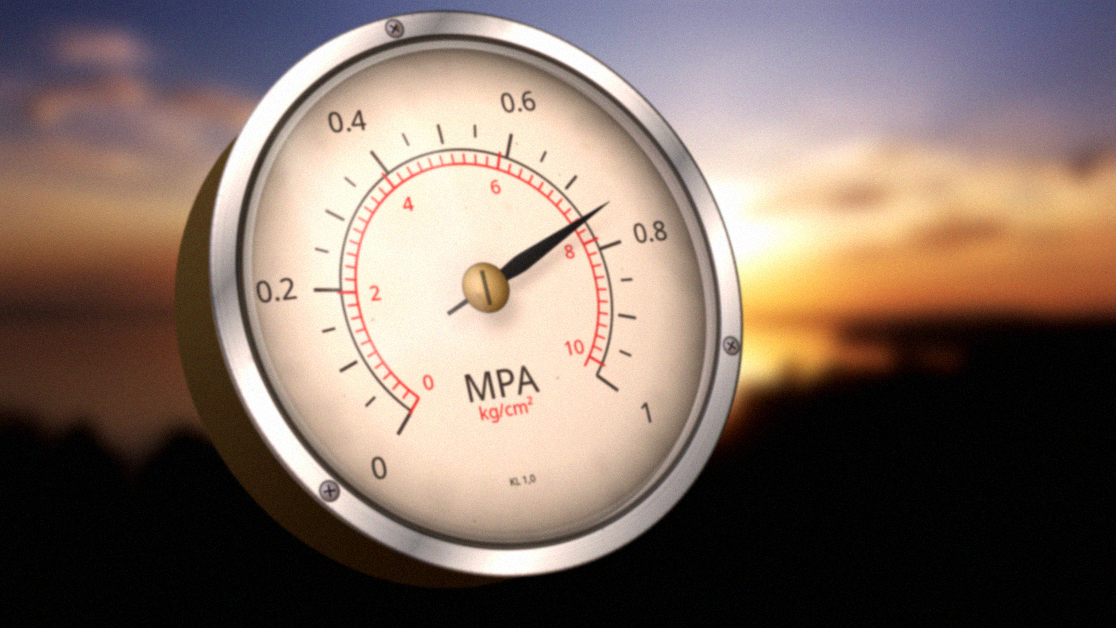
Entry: 0.75MPa
